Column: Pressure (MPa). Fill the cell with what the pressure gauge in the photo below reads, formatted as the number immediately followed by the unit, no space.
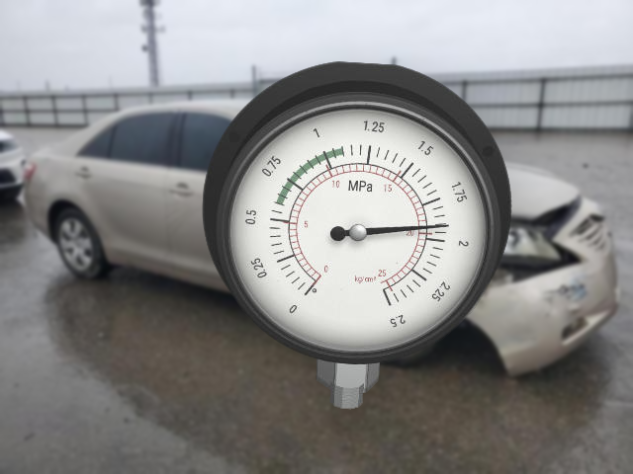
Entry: 1.9MPa
